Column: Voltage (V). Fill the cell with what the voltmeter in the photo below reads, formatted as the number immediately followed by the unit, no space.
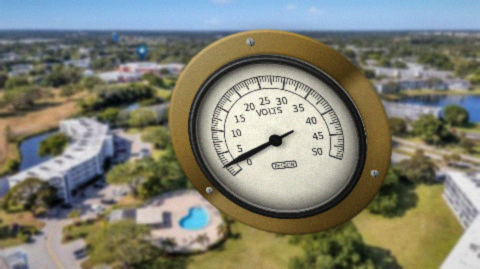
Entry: 2.5V
